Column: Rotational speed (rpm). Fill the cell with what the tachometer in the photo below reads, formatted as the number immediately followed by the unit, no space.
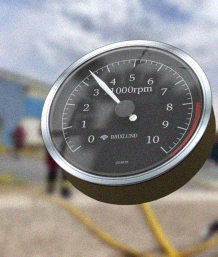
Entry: 3400rpm
